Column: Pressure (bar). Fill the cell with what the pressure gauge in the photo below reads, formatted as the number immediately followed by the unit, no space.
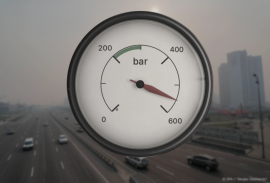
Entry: 550bar
